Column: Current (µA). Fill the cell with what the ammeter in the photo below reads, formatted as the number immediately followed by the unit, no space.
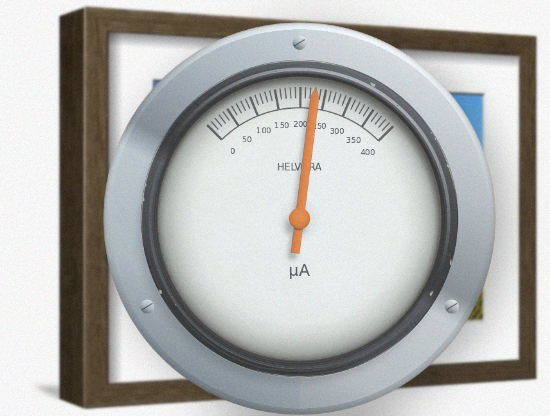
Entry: 230µA
